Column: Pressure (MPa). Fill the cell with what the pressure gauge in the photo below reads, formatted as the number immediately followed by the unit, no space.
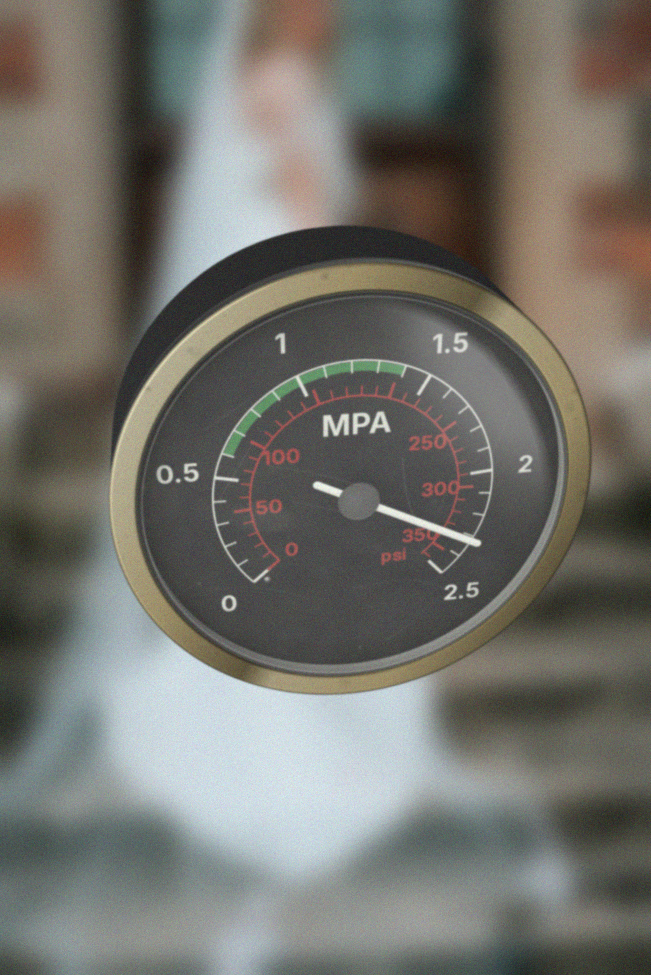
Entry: 2.3MPa
